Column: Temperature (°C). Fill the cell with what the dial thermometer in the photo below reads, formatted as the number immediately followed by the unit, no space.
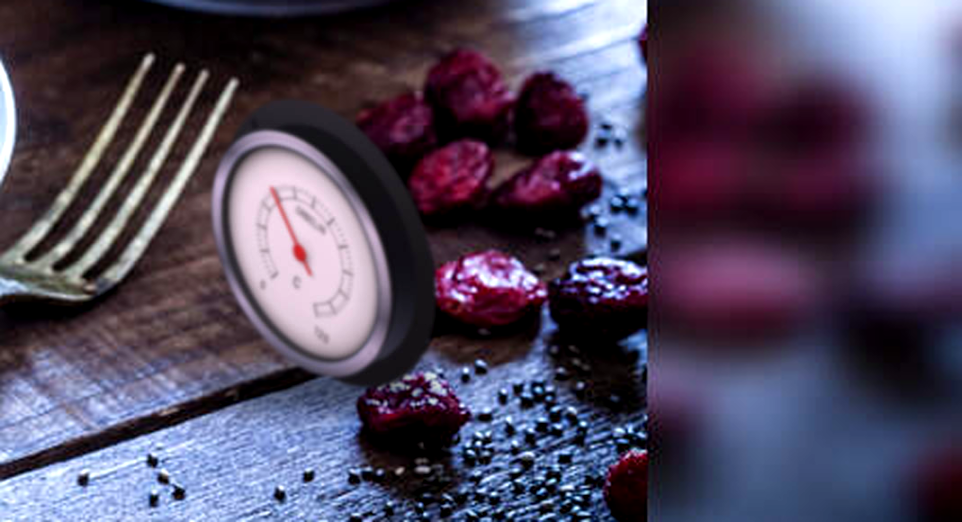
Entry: 40°C
